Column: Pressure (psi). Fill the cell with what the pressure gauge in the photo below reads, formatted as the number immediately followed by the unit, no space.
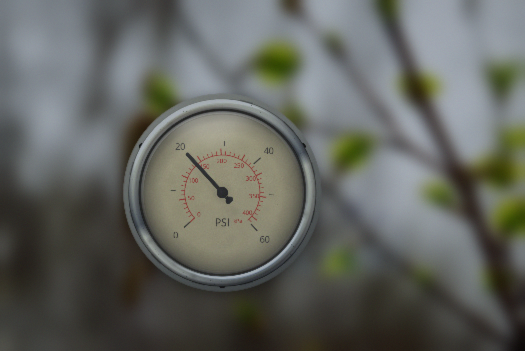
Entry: 20psi
